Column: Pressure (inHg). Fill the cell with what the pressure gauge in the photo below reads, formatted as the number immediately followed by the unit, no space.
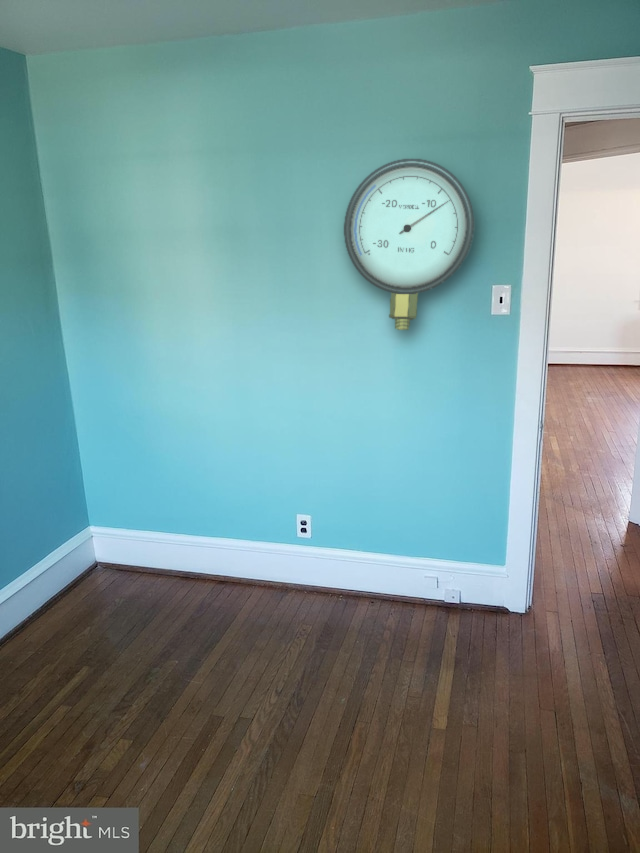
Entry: -8inHg
